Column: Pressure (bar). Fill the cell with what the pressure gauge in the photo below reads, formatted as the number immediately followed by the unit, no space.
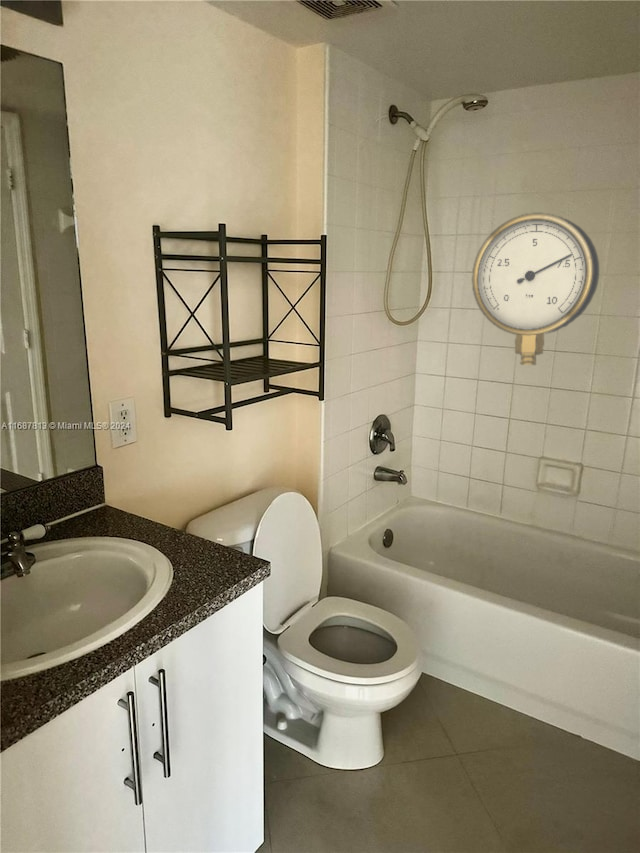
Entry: 7.25bar
